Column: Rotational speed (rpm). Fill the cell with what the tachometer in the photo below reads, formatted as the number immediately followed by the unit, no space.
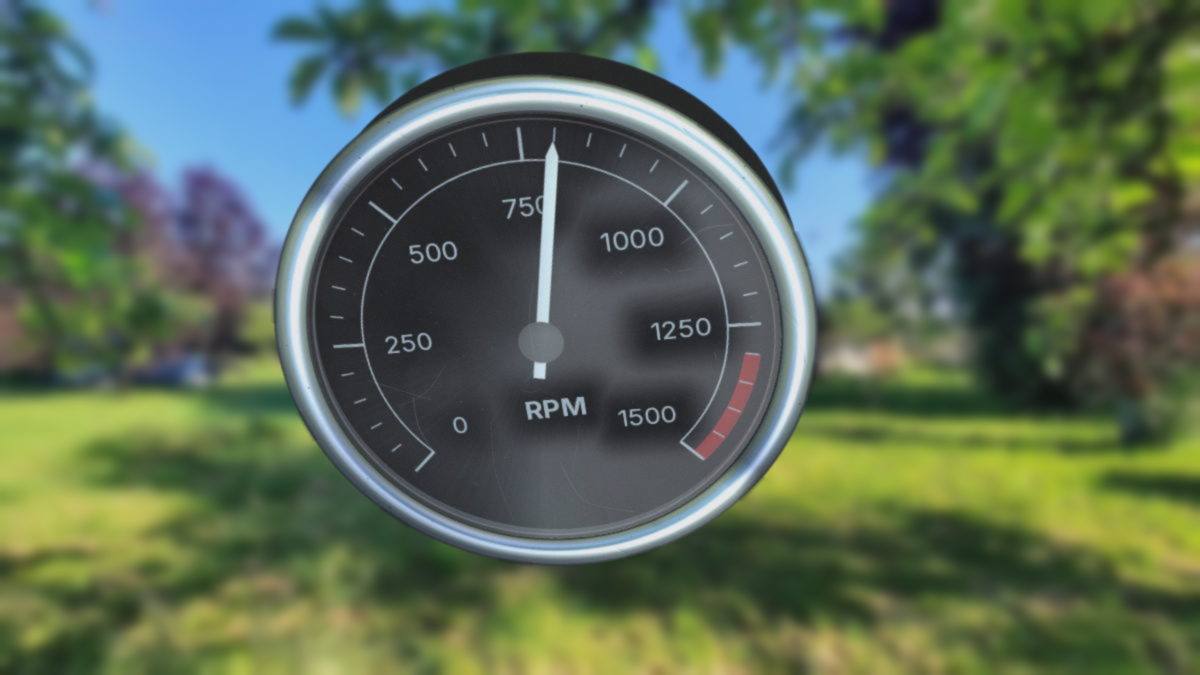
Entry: 800rpm
